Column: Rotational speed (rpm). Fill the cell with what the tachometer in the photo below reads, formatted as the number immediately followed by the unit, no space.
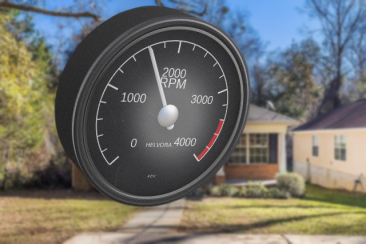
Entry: 1600rpm
